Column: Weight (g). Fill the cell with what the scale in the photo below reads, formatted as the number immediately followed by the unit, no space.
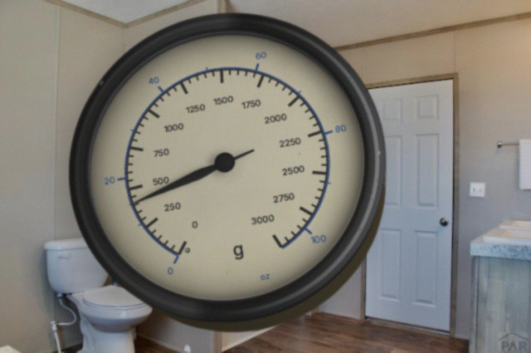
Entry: 400g
